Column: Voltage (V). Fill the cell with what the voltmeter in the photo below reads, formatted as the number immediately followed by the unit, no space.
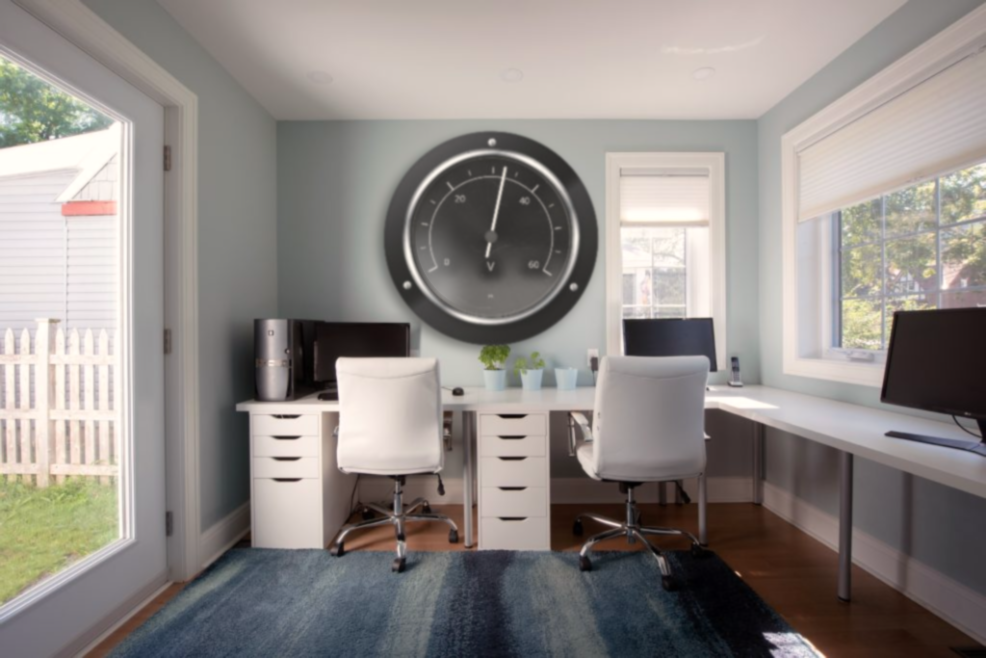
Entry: 32.5V
